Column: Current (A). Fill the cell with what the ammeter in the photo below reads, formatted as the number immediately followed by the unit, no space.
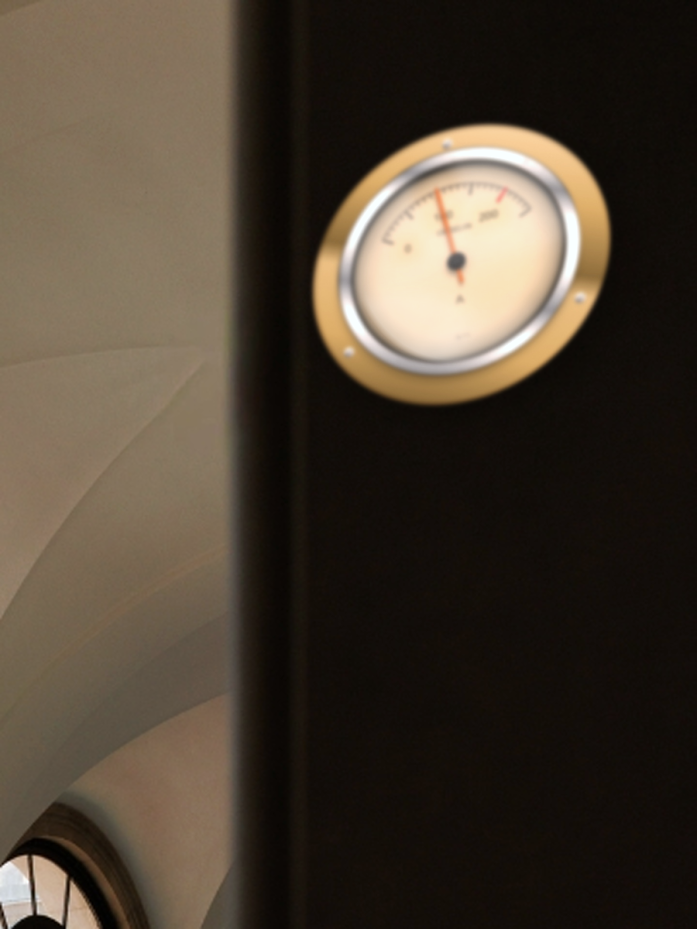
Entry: 100A
